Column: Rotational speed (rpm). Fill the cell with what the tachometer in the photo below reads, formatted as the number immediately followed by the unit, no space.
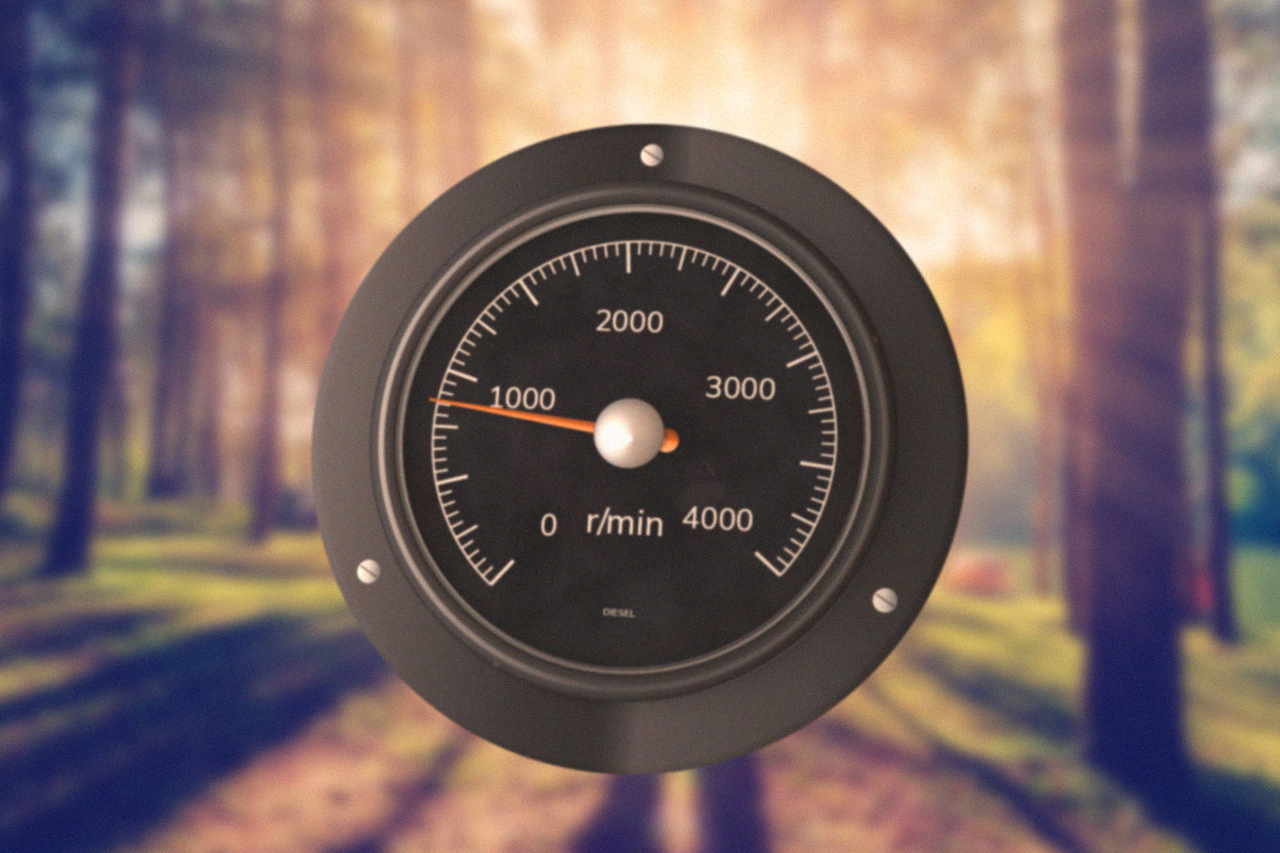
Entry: 850rpm
